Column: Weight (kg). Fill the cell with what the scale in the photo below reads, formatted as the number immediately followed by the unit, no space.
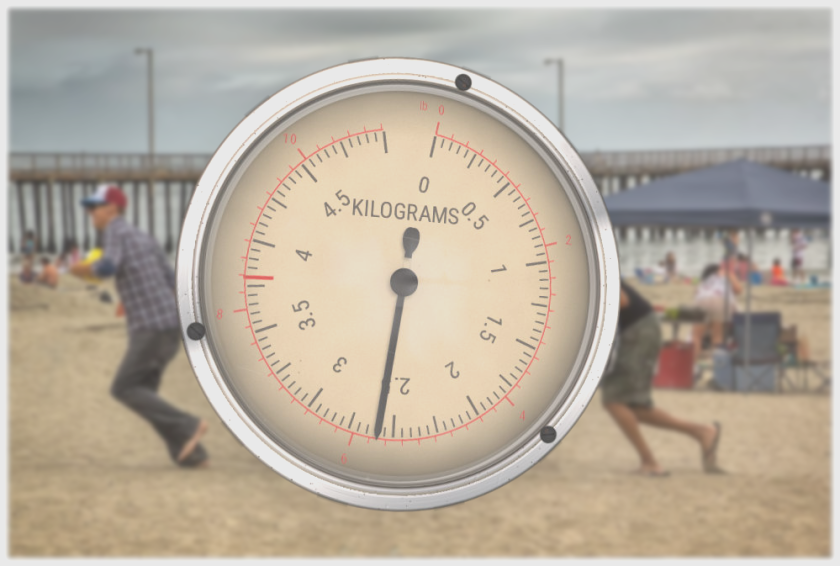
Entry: 2.6kg
